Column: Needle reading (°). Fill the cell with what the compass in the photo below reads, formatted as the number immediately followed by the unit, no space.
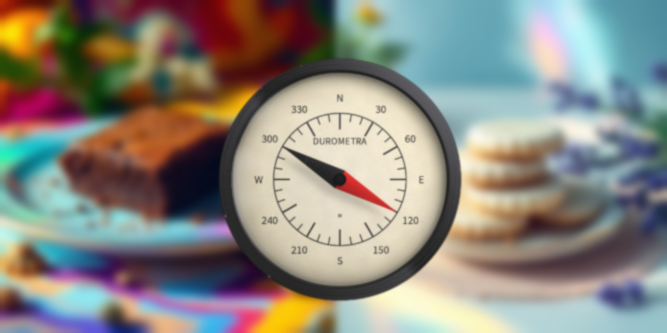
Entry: 120°
